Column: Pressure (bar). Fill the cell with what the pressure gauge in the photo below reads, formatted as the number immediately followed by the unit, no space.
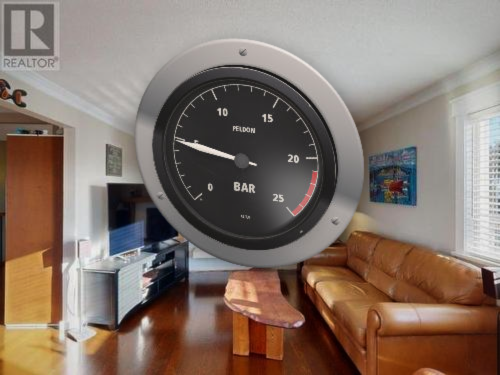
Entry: 5bar
